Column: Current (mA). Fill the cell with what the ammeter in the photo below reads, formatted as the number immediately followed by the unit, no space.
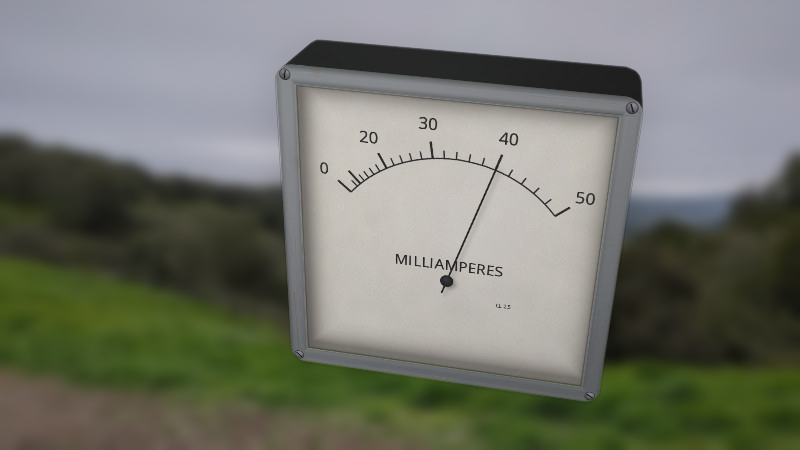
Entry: 40mA
